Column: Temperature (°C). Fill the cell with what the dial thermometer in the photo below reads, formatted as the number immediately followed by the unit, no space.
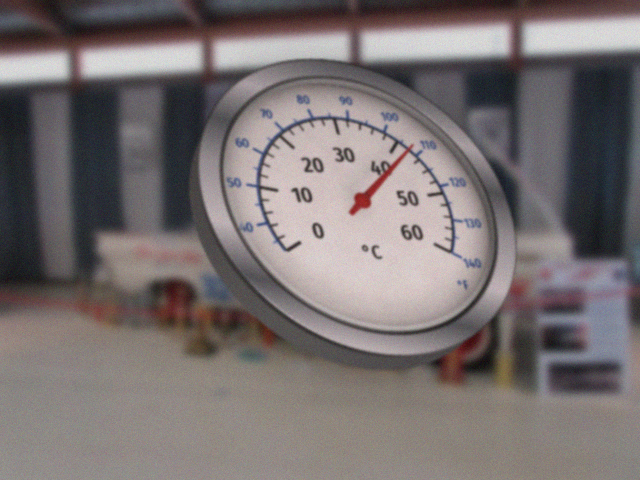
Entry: 42°C
